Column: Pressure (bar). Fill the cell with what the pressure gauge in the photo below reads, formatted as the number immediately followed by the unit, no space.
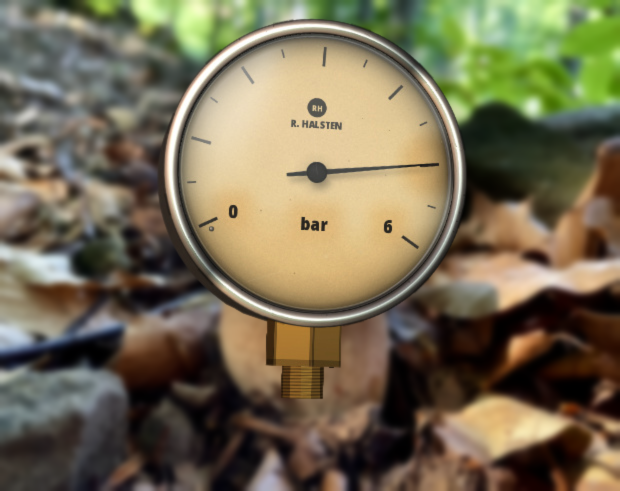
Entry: 5bar
